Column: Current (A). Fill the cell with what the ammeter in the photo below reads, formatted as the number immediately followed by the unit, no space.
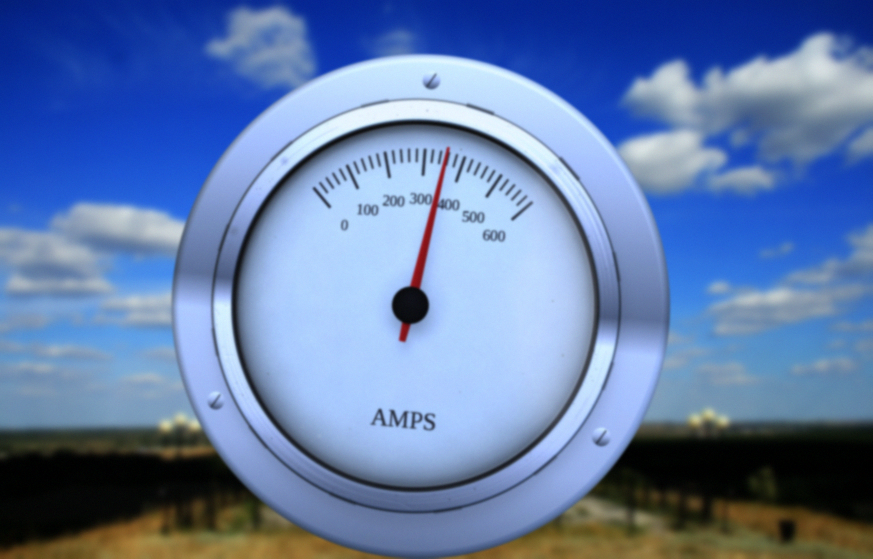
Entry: 360A
